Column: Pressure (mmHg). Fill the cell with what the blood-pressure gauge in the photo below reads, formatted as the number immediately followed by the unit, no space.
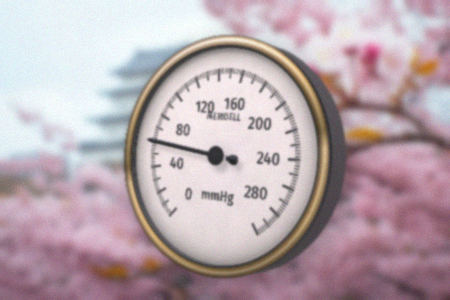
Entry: 60mmHg
